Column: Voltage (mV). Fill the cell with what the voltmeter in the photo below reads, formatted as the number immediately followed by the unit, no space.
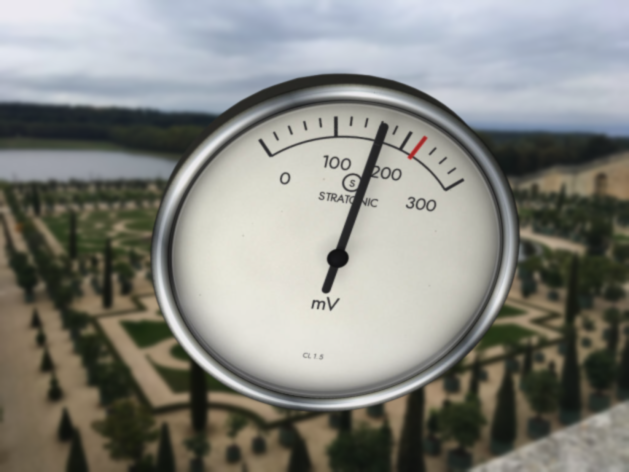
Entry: 160mV
